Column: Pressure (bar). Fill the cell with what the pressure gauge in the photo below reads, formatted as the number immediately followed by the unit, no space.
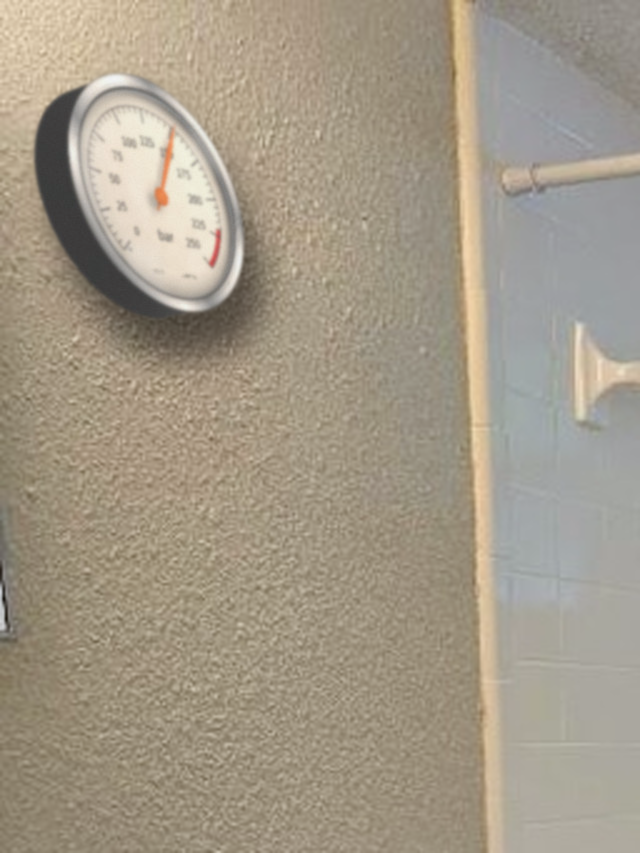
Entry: 150bar
